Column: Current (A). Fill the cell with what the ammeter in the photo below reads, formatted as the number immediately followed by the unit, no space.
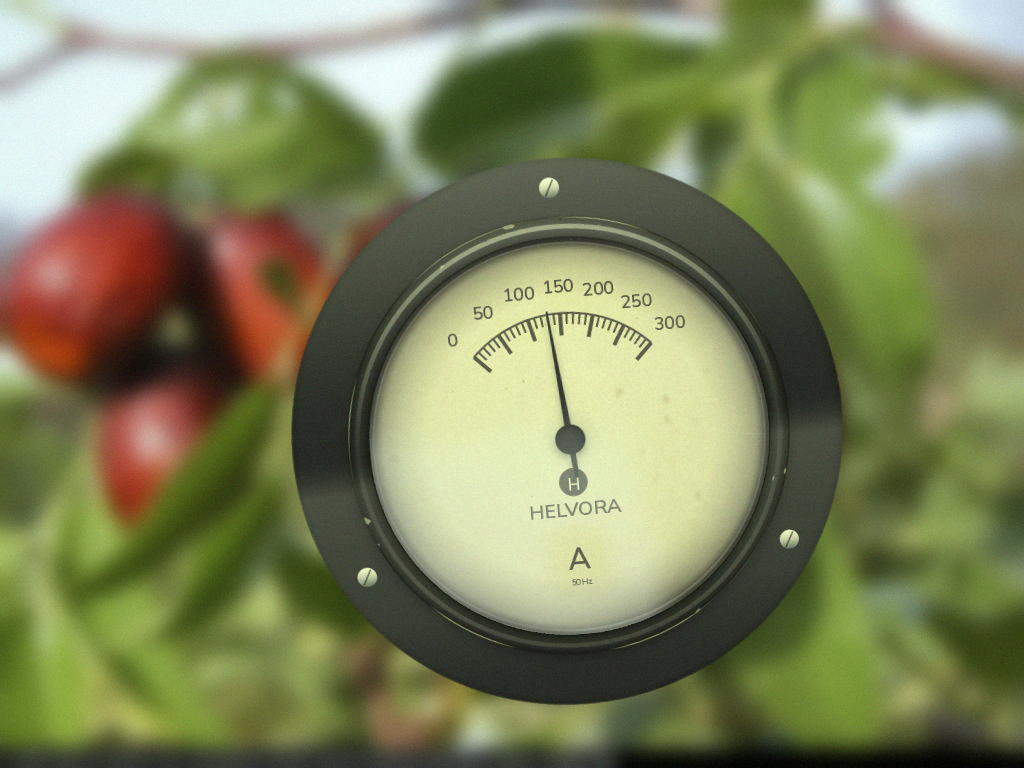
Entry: 130A
